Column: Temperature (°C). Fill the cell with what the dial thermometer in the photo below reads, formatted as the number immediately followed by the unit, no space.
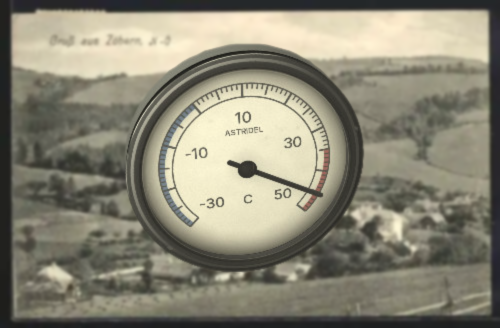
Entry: 45°C
